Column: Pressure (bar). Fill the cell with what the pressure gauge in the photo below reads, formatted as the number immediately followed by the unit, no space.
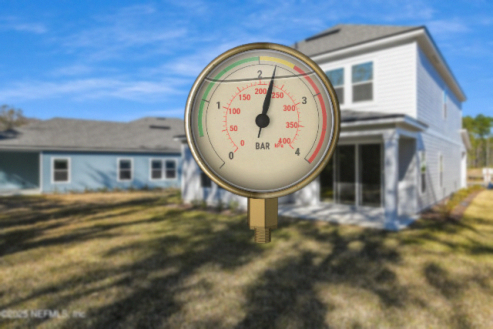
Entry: 2.25bar
